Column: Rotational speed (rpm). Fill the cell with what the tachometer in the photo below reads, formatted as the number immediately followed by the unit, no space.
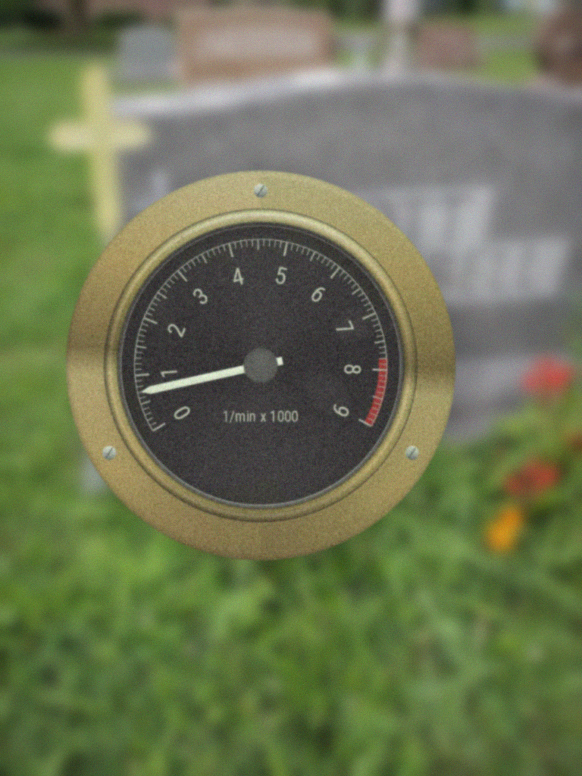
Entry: 700rpm
